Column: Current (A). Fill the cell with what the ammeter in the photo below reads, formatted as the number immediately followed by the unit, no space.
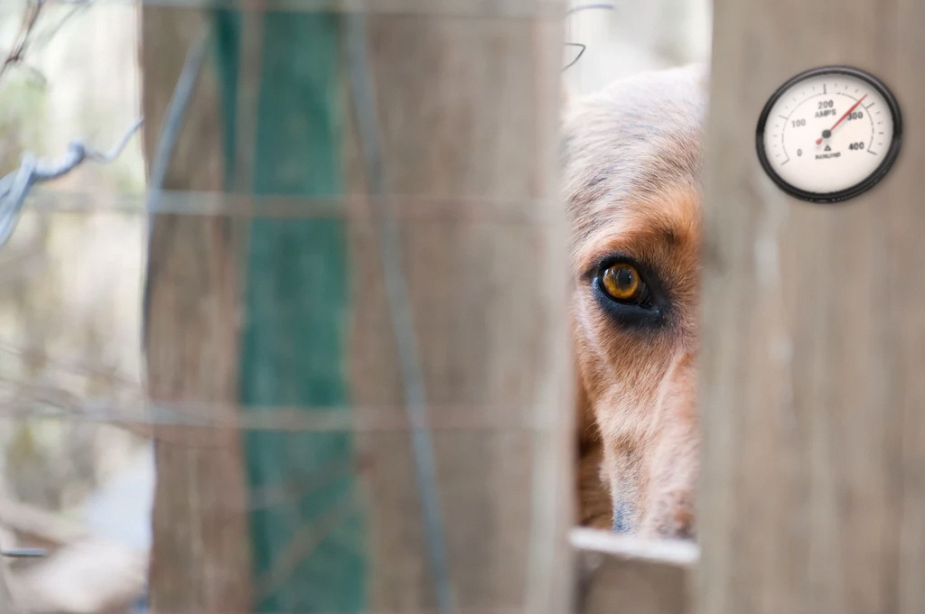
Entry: 280A
